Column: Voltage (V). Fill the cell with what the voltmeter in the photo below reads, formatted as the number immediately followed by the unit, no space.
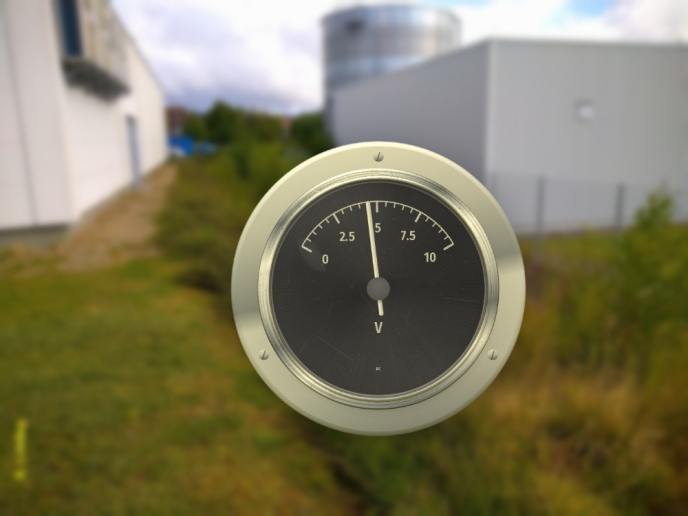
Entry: 4.5V
